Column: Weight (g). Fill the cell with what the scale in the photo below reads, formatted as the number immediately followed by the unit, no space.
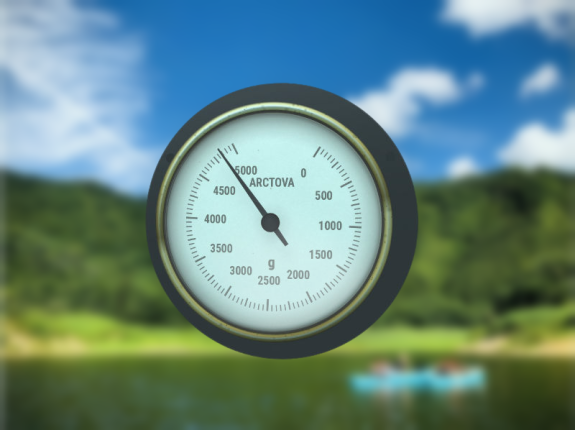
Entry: 4850g
